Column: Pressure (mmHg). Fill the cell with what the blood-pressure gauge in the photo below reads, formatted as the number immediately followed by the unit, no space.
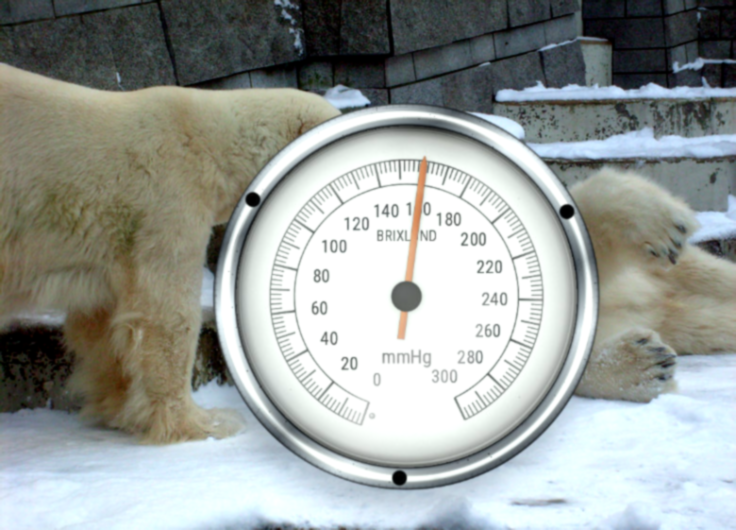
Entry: 160mmHg
